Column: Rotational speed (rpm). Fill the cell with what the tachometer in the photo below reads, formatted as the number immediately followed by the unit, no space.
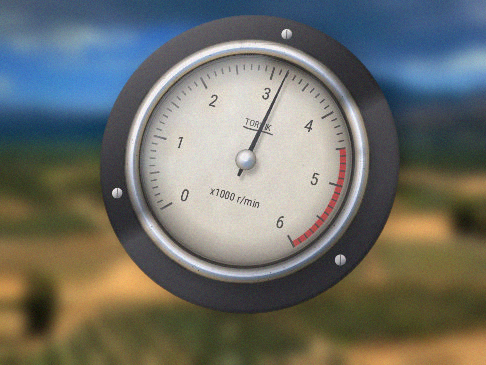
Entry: 3200rpm
